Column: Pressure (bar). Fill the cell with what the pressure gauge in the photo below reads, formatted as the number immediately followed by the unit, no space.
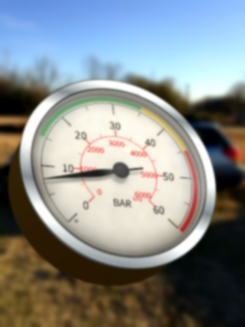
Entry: 7.5bar
